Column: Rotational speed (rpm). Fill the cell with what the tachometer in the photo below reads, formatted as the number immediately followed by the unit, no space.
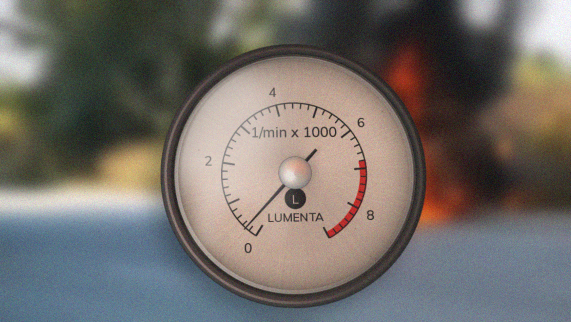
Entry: 300rpm
